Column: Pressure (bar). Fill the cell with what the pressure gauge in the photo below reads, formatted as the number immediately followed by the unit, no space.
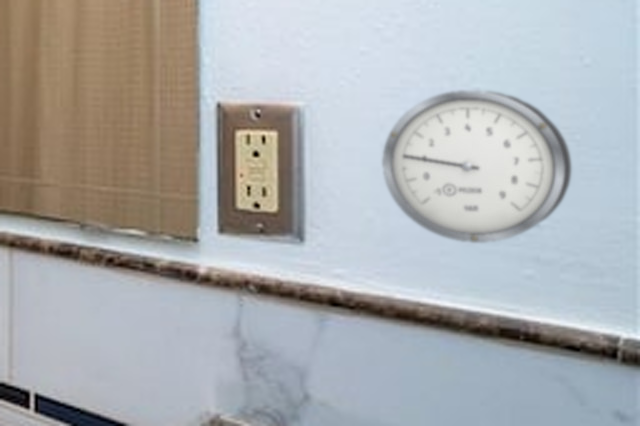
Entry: 1bar
